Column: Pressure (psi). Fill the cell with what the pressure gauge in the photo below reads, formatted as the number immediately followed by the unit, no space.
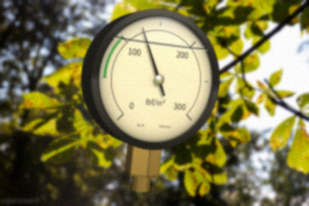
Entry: 125psi
